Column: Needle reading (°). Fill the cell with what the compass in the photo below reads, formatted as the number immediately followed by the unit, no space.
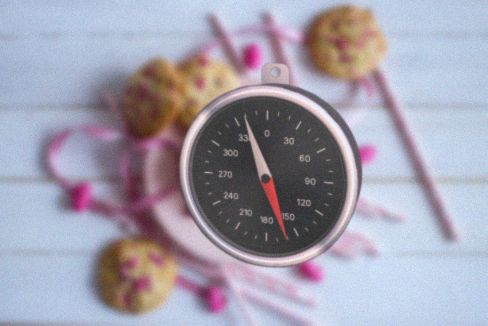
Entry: 160°
